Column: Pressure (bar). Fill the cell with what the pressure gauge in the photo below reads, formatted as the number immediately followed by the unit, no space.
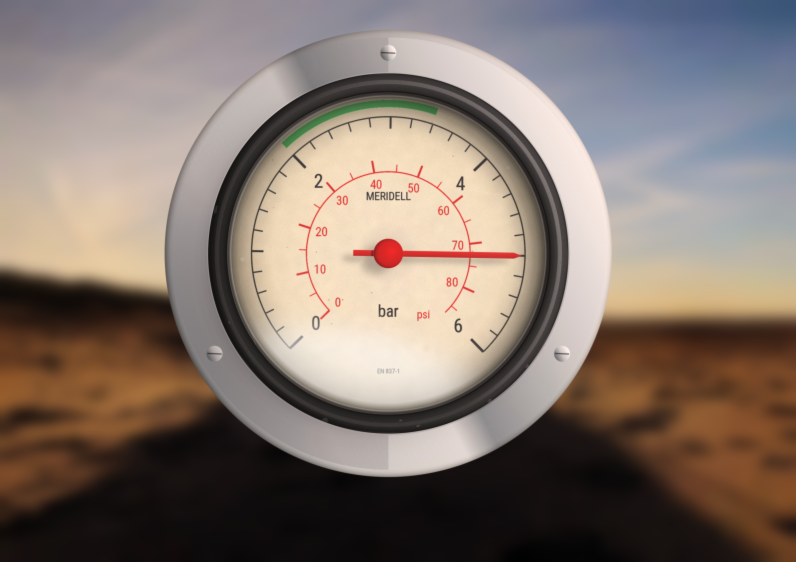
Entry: 5bar
